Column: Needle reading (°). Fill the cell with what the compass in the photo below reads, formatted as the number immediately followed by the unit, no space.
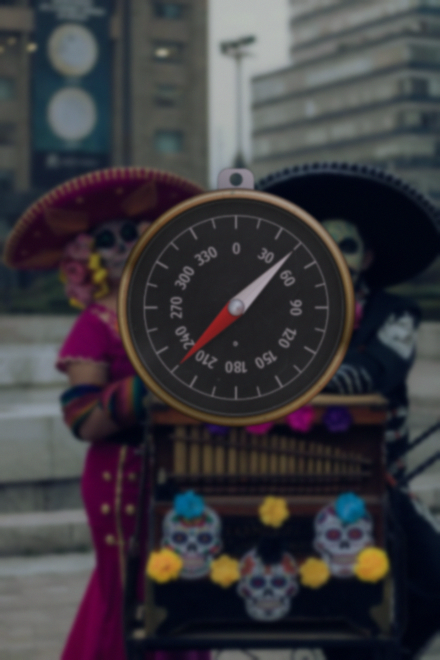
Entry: 225°
